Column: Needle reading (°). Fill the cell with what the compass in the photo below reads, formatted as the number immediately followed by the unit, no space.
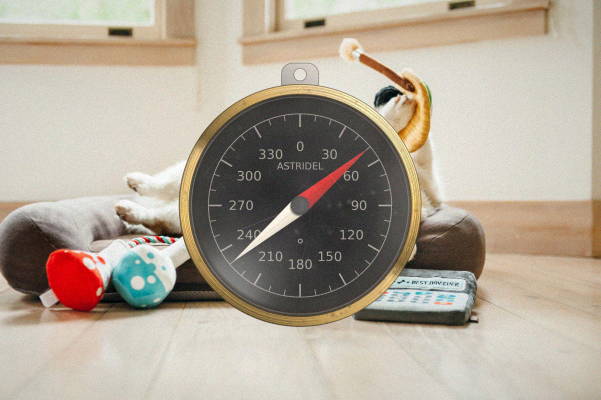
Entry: 50°
